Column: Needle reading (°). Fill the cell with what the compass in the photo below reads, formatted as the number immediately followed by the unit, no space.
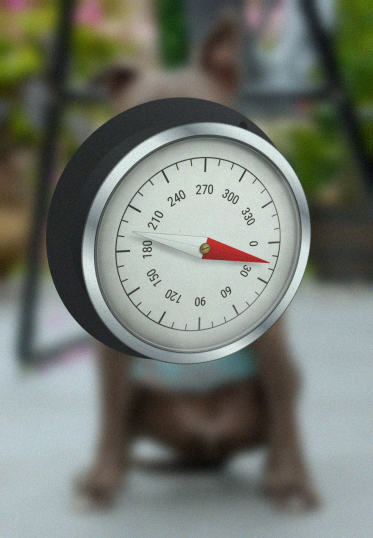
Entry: 15°
